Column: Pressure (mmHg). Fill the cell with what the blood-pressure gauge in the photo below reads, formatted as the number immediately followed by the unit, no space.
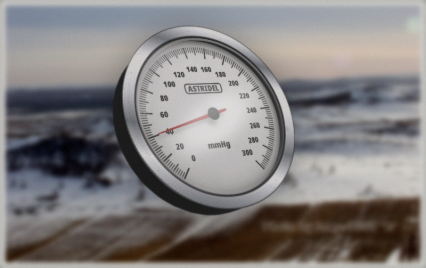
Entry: 40mmHg
